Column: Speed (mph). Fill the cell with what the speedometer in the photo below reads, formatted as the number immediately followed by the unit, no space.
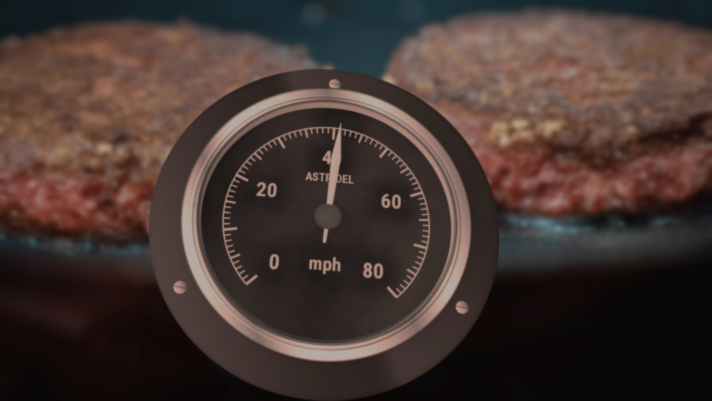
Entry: 41mph
